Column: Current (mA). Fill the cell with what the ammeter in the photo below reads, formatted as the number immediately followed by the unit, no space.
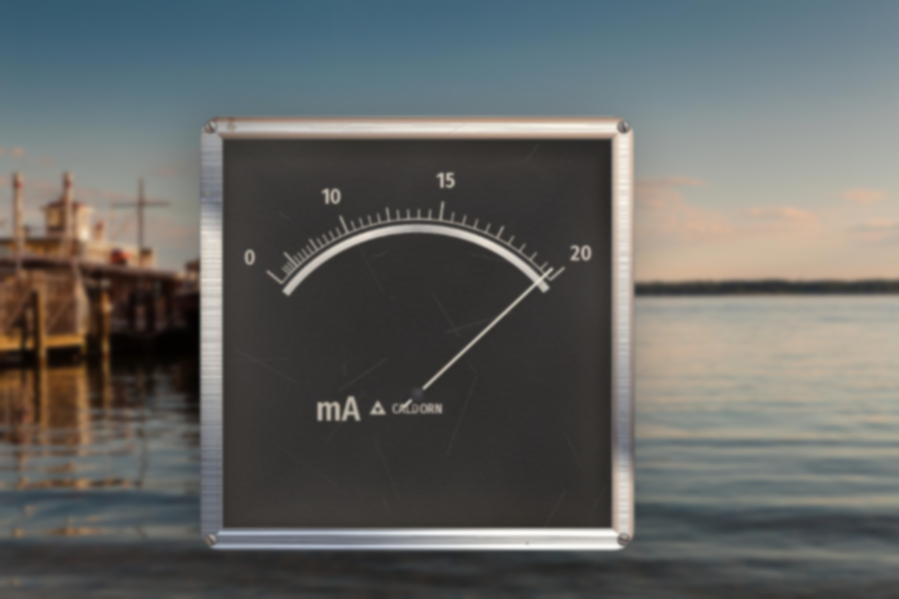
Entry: 19.75mA
